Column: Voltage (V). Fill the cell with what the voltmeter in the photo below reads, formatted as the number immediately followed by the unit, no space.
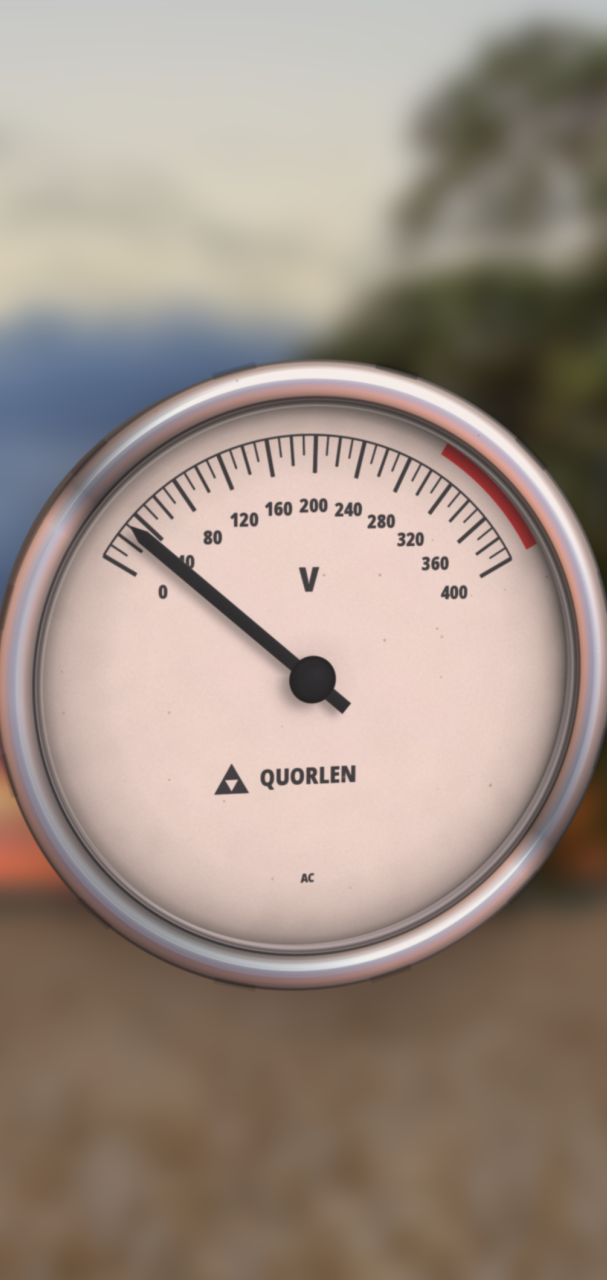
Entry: 30V
